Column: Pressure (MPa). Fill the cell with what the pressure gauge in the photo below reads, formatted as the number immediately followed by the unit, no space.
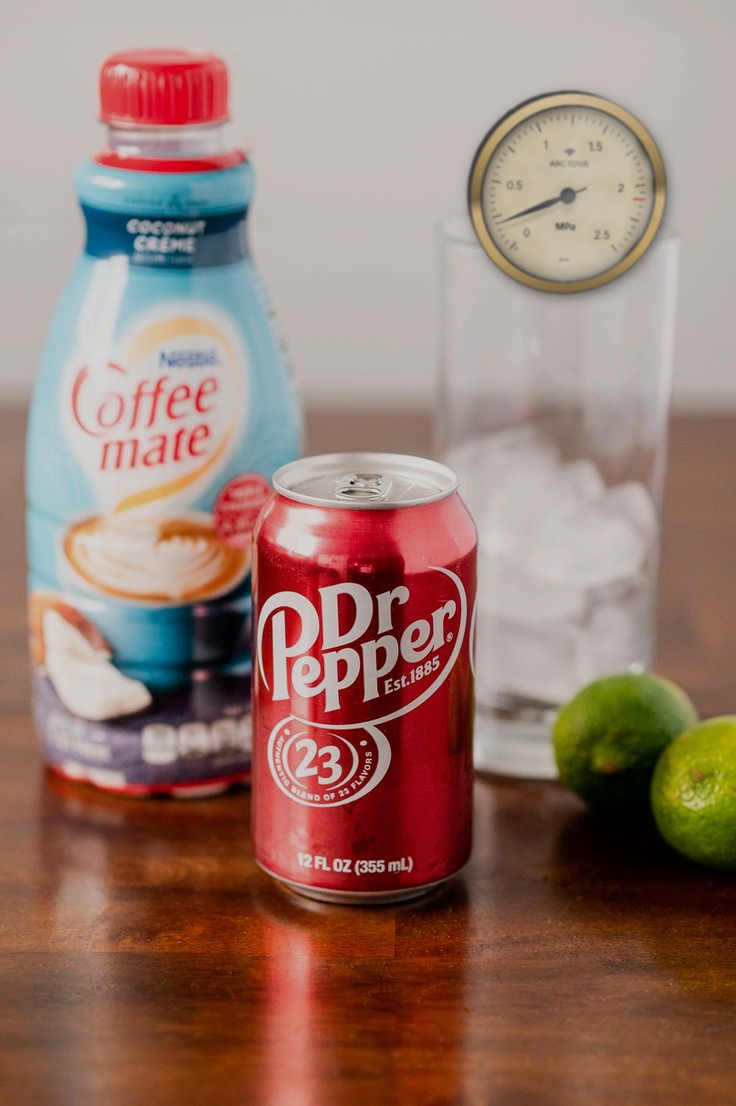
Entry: 0.2MPa
